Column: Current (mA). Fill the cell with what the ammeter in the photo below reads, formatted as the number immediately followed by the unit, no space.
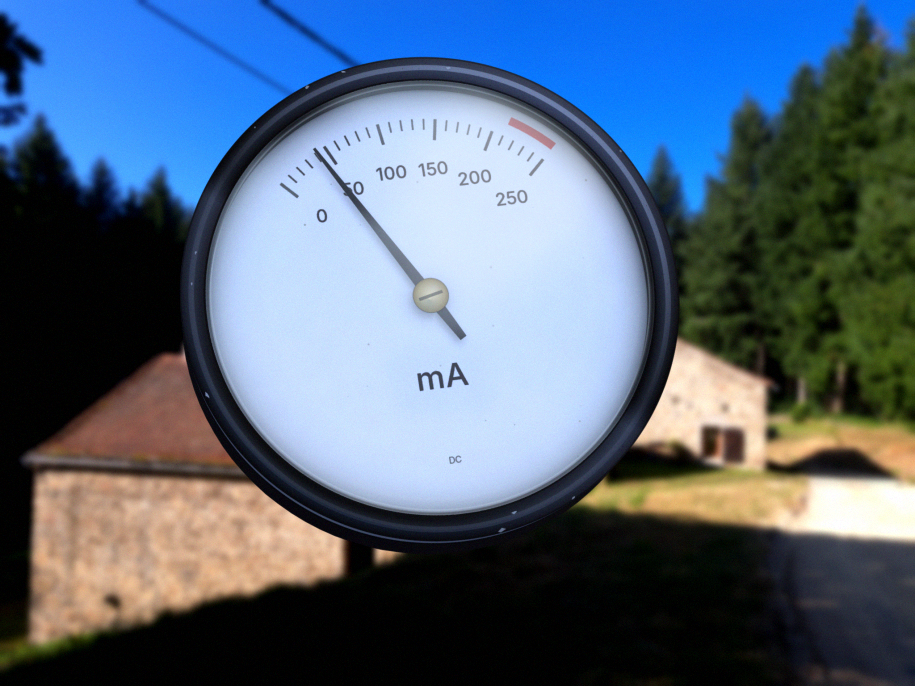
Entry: 40mA
